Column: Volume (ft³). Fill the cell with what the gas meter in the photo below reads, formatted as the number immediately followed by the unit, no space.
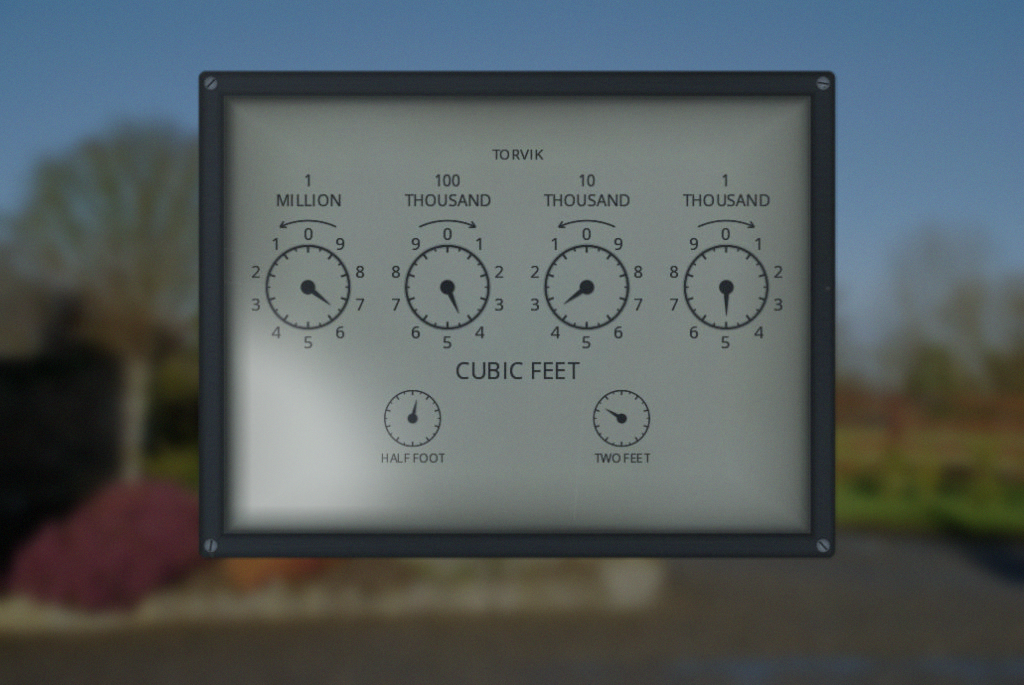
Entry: 643500ft³
